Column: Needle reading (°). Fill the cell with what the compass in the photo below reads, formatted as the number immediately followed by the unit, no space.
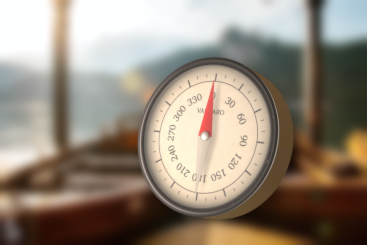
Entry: 0°
